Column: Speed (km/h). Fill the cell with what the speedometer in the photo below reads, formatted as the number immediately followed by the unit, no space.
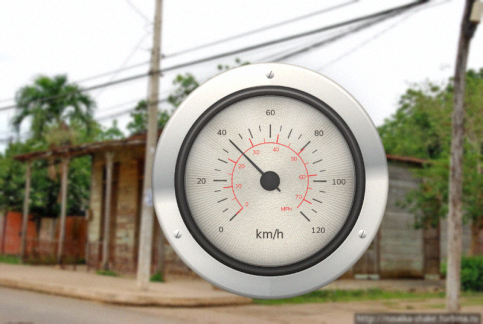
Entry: 40km/h
